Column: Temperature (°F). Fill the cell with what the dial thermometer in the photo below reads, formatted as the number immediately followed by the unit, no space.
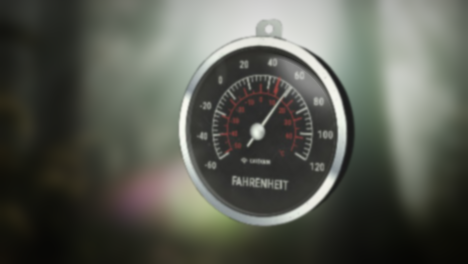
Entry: 60°F
